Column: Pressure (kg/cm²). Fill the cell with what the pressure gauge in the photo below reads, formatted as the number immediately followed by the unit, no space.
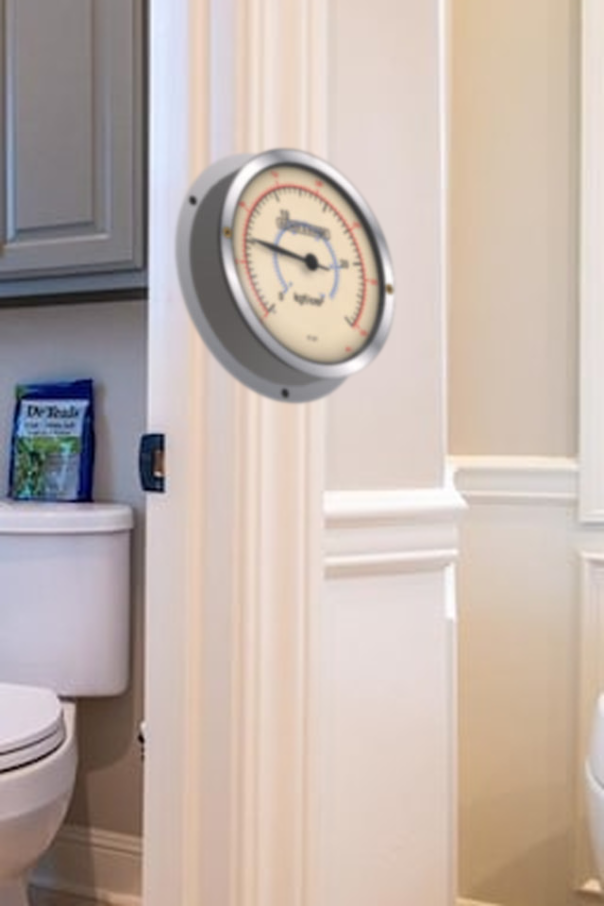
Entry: 5kg/cm²
